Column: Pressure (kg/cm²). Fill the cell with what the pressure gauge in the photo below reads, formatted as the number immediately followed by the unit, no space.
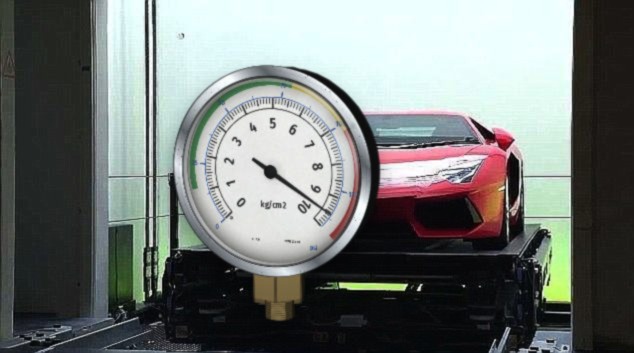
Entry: 9.5kg/cm²
